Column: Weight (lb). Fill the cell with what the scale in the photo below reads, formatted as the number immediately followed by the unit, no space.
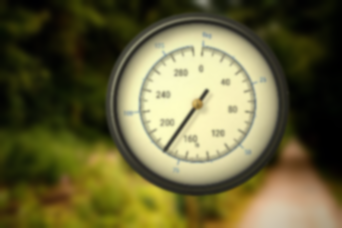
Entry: 180lb
